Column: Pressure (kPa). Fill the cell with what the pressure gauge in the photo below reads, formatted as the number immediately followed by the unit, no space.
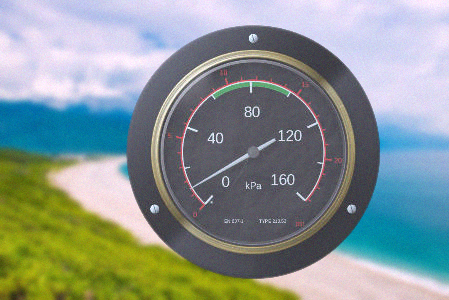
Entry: 10kPa
